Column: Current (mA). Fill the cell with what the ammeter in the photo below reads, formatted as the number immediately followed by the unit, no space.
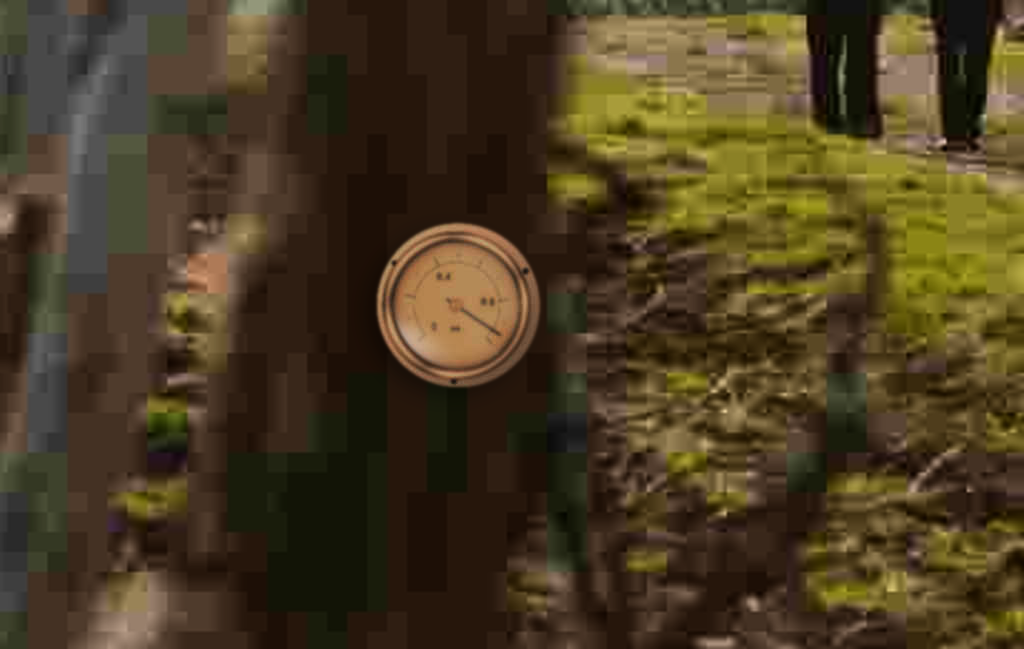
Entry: 0.95mA
